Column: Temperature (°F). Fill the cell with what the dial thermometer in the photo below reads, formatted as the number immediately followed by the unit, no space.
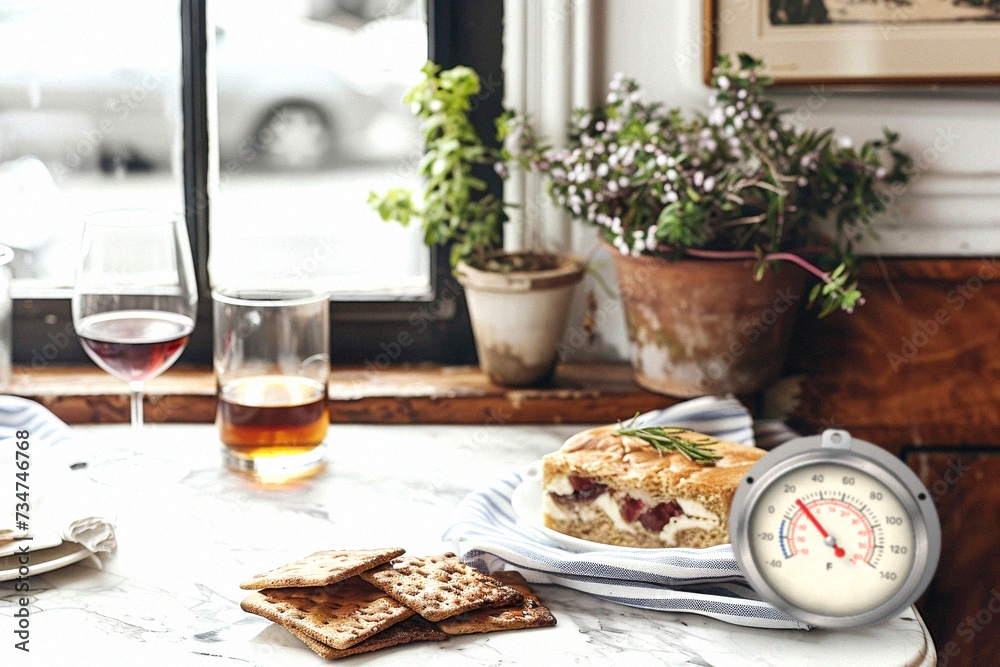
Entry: 20°F
